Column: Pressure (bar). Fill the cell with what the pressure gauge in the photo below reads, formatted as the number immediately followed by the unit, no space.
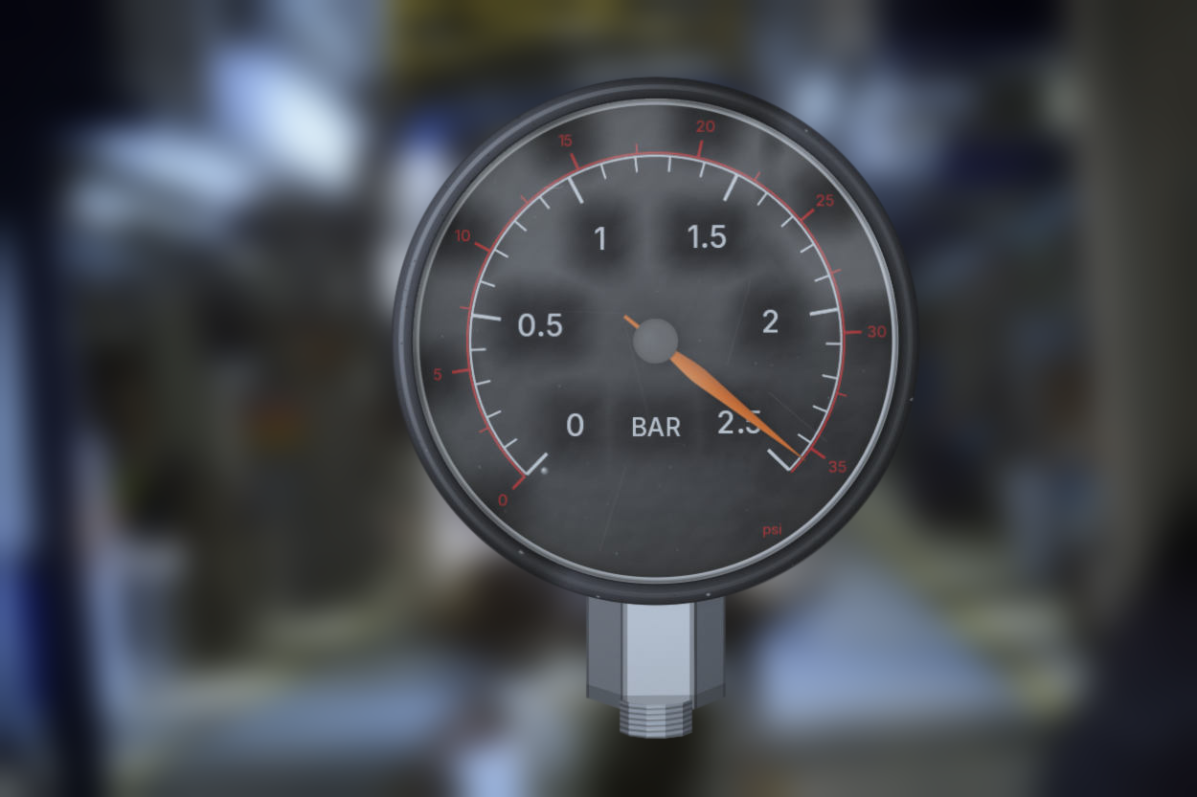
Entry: 2.45bar
